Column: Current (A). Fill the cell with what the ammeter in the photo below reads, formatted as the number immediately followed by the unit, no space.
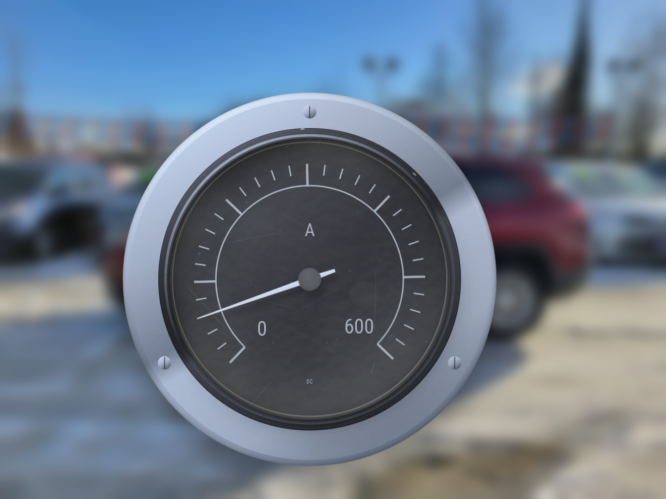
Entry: 60A
